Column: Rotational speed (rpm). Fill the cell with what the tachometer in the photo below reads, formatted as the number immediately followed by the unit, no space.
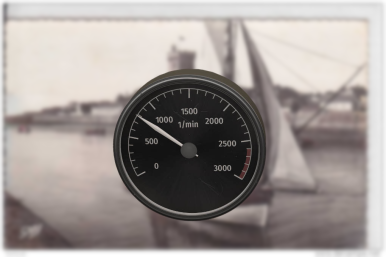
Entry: 800rpm
